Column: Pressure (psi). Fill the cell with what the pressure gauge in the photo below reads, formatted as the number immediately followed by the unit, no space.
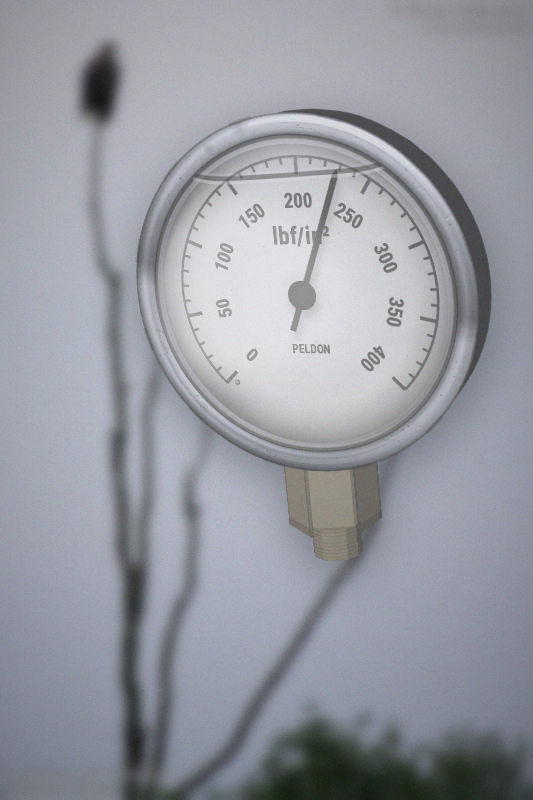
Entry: 230psi
